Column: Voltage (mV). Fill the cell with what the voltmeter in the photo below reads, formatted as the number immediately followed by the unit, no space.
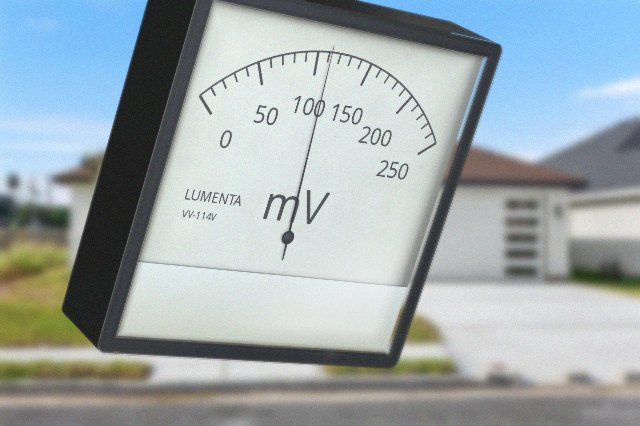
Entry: 110mV
